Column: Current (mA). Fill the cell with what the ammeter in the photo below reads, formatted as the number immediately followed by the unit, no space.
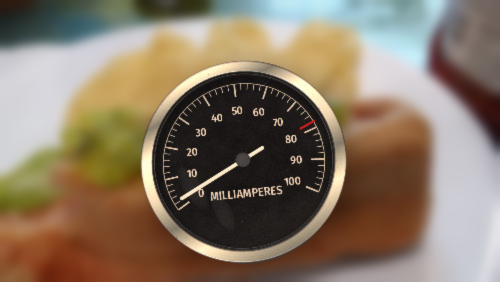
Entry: 2mA
